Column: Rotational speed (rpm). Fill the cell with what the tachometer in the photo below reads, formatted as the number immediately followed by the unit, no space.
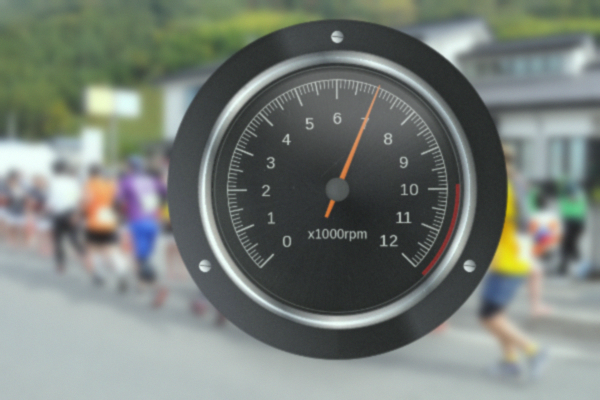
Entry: 7000rpm
